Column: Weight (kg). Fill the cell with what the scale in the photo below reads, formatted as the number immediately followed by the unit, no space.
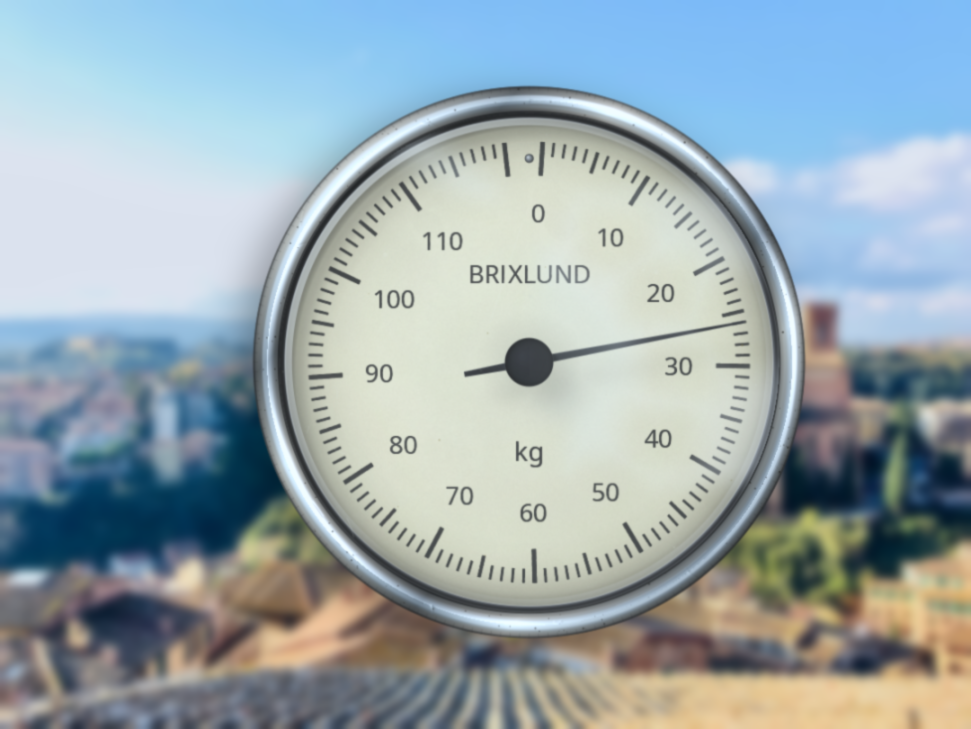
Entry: 26kg
